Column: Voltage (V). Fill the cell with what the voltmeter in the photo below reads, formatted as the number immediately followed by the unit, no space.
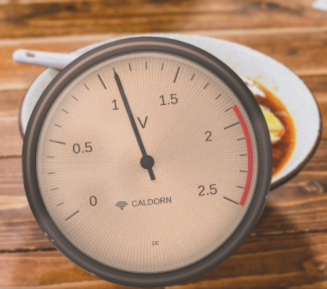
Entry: 1.1V
